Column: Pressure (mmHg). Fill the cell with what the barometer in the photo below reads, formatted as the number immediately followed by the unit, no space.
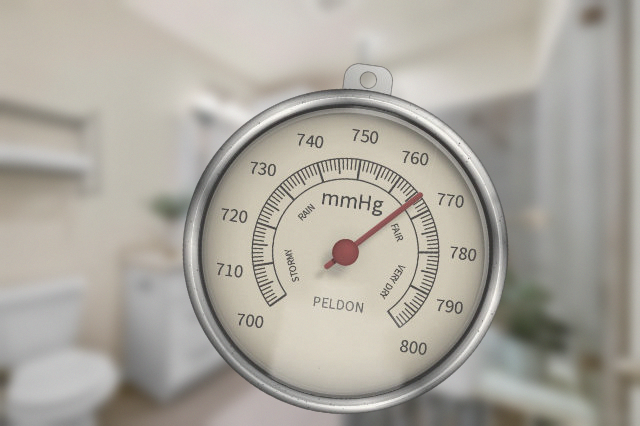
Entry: 766mmHg
